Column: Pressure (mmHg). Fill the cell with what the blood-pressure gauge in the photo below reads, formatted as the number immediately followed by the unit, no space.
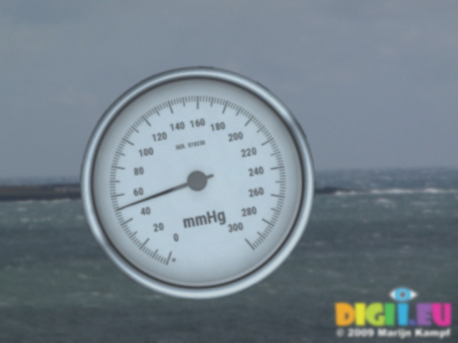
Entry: 50mmHg
